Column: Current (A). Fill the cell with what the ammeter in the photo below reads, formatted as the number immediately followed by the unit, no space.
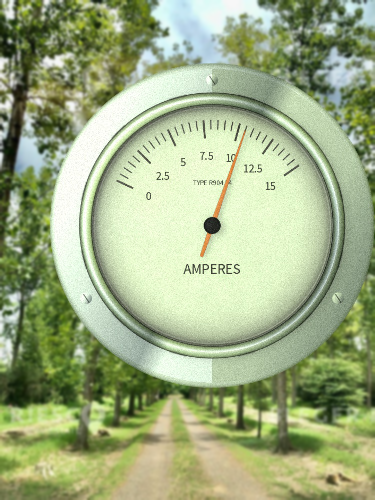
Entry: 10.5A
